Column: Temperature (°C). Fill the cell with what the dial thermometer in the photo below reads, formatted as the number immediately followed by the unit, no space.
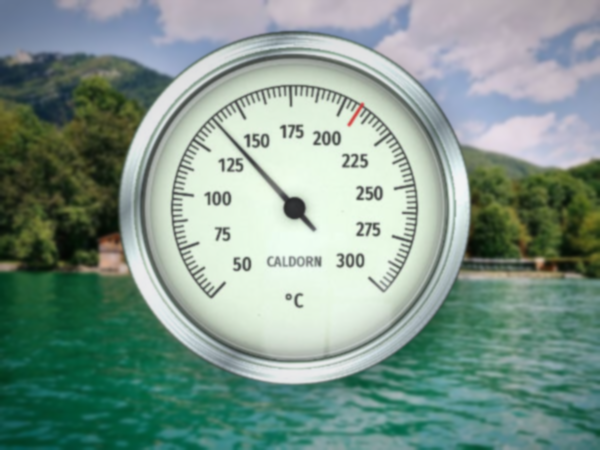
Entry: 137.5°C
